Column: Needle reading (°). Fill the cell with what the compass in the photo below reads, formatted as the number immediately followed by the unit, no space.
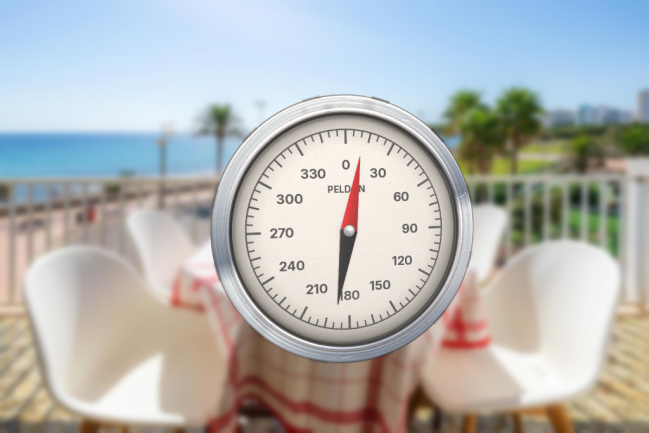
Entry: 10°
